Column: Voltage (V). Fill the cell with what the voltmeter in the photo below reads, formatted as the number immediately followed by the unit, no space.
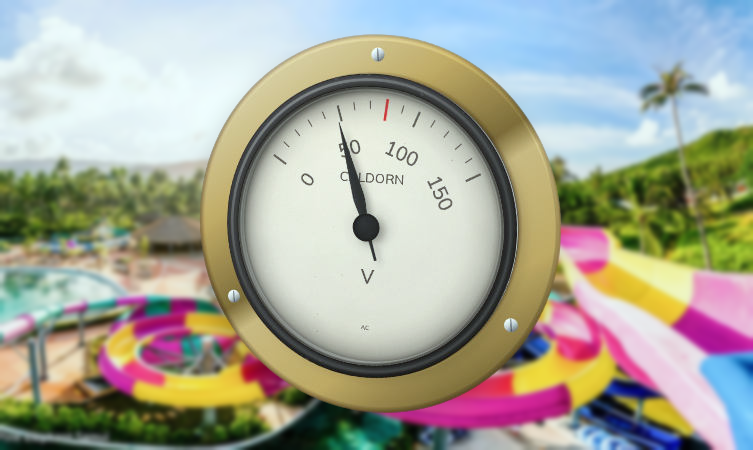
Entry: 50V
